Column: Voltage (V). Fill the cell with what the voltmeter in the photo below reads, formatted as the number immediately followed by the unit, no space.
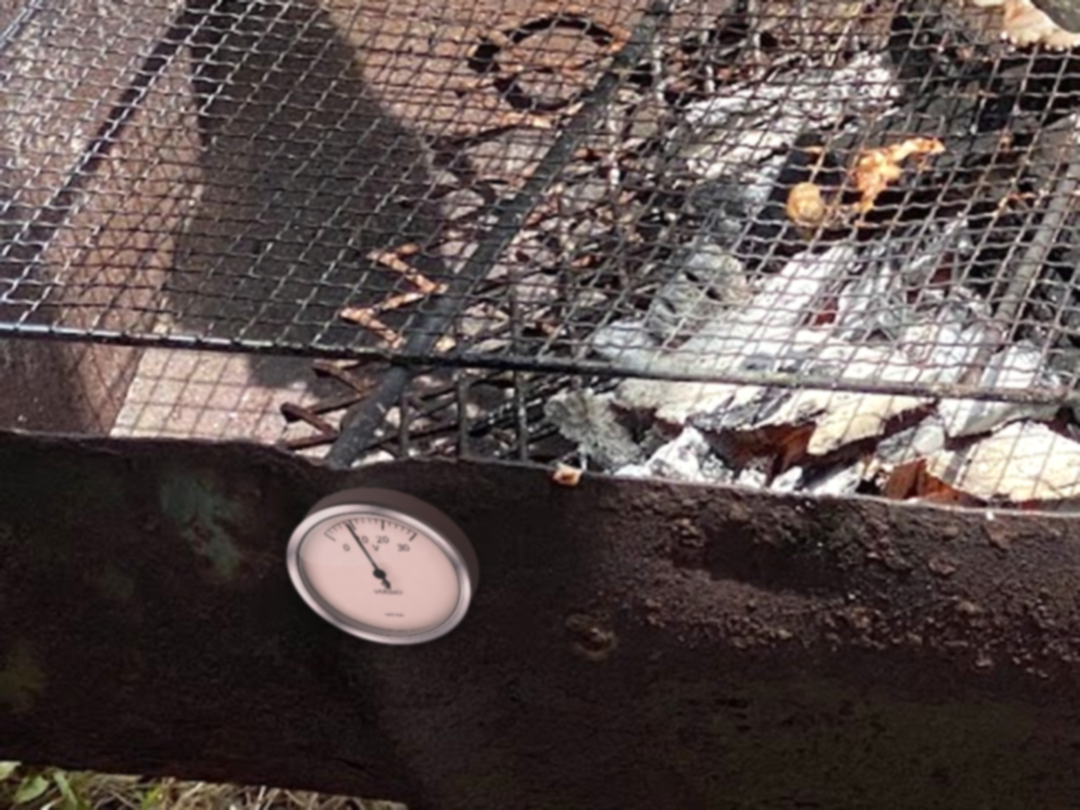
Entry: 10V
